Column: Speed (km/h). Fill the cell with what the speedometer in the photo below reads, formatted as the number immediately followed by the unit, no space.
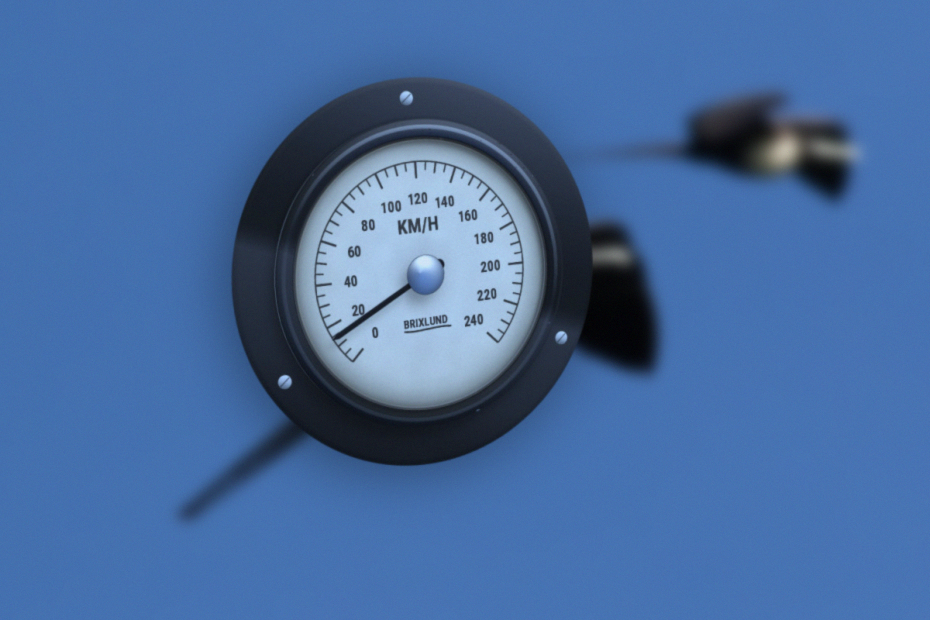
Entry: 15km/h
